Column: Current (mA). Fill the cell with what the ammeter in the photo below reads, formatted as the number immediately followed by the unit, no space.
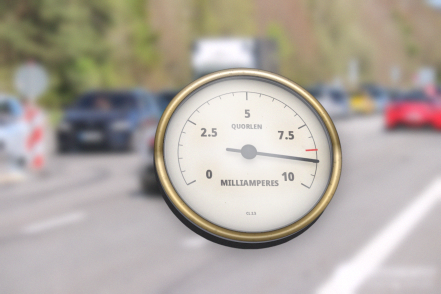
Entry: 9mA
